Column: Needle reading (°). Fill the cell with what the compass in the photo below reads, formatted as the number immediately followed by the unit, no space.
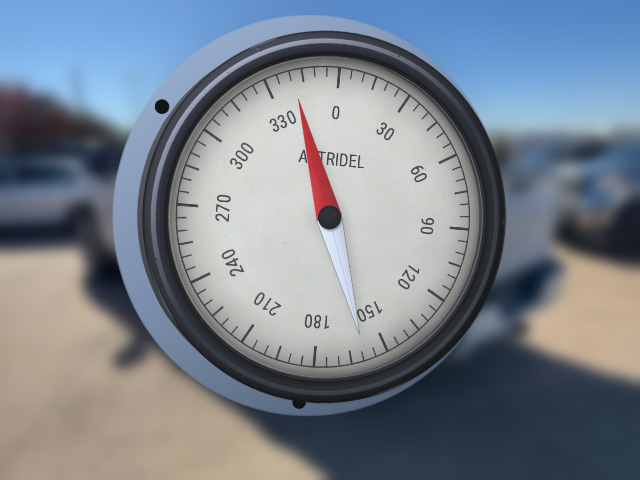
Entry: 340°
